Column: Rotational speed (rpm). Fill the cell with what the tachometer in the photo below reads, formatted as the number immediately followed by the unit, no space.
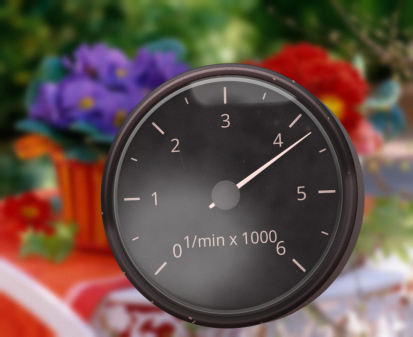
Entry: 4250rpm
